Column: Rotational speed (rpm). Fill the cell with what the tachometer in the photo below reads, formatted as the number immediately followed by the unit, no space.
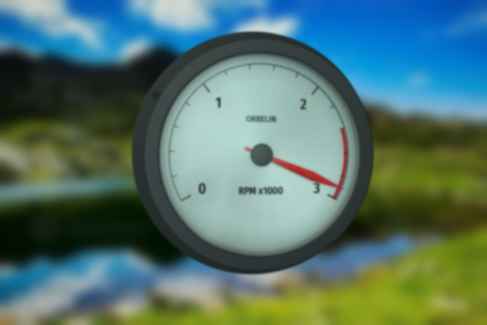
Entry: 2900rpm
